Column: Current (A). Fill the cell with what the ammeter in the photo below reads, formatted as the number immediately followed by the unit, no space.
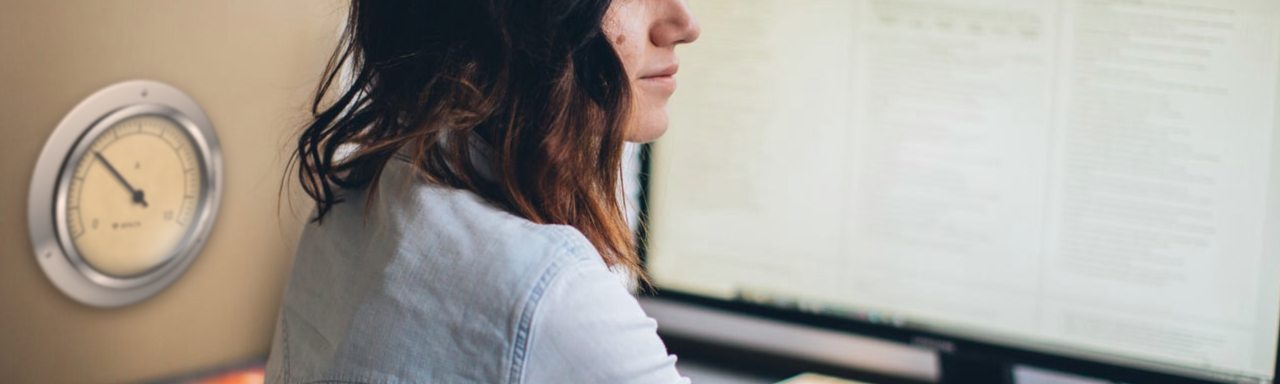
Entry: 3A
